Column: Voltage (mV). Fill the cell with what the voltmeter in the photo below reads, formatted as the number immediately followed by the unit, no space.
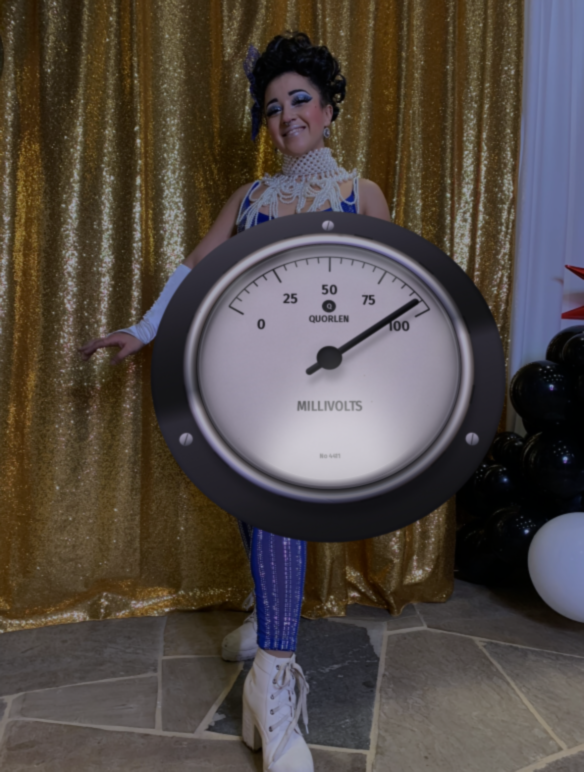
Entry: 95mV
